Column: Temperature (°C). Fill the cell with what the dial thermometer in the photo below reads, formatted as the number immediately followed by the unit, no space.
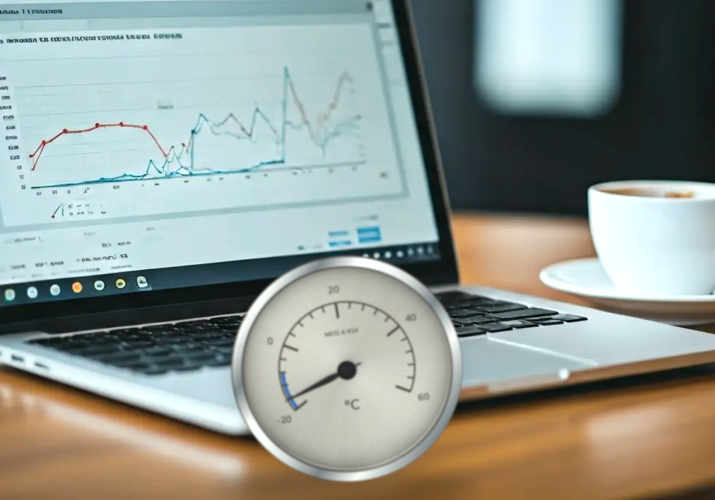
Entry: -16°C
